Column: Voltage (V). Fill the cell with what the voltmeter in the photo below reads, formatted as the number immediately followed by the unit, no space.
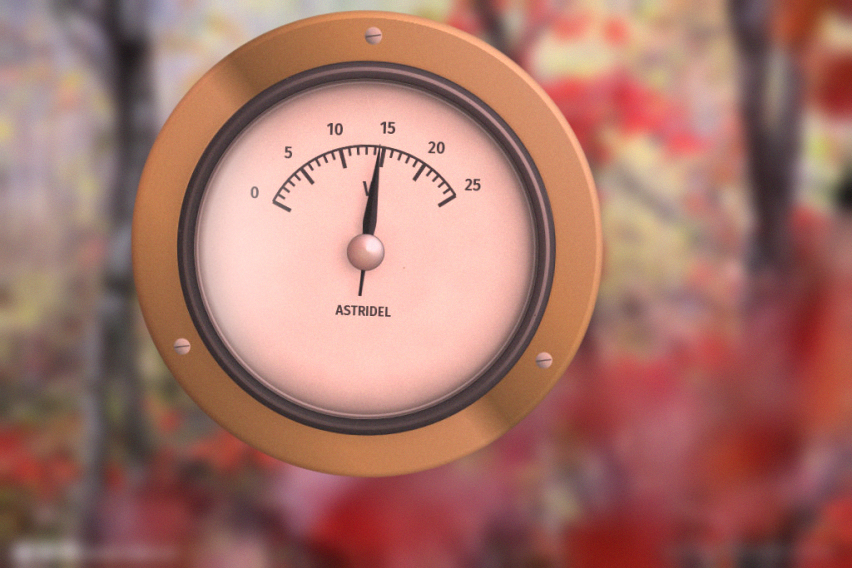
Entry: 14.5V
